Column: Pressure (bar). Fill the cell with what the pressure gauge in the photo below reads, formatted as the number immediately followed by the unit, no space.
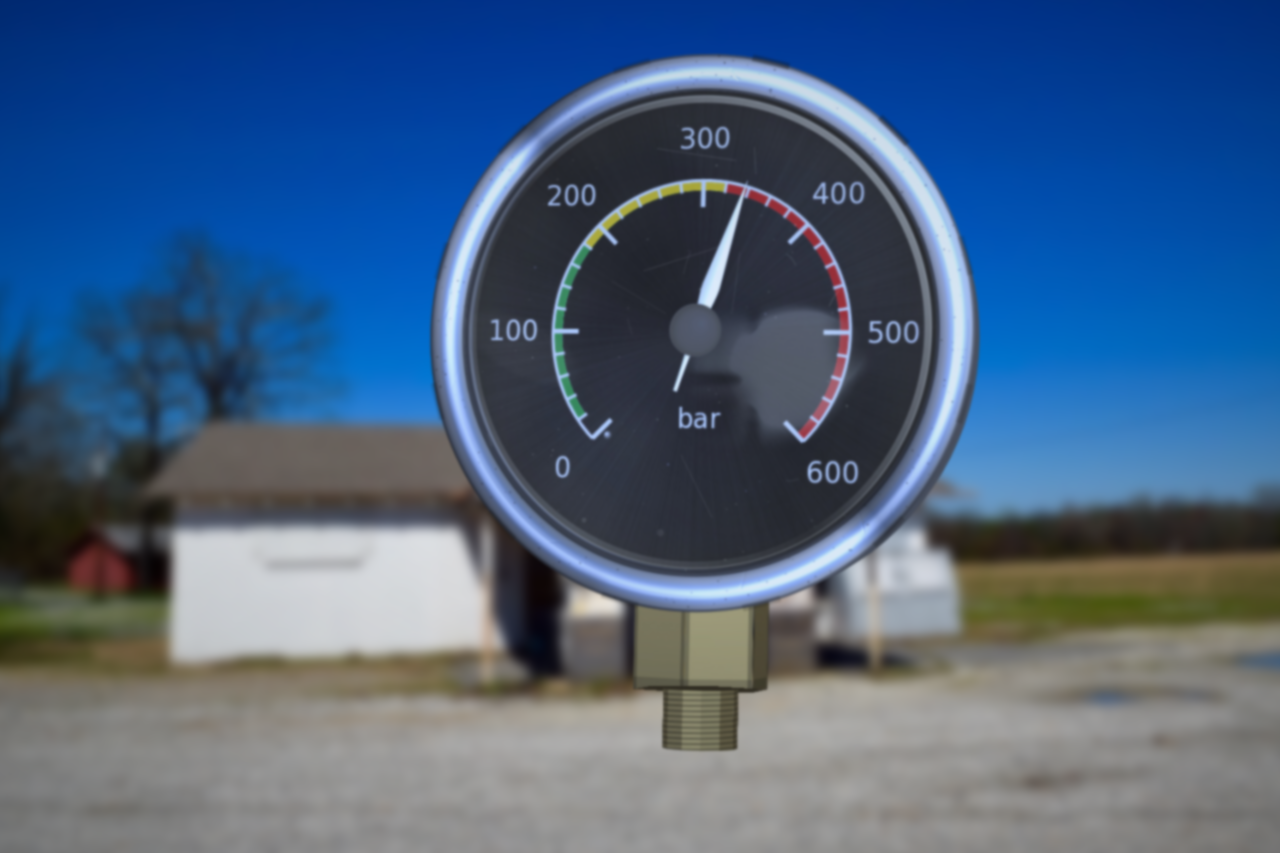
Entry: 340bar
